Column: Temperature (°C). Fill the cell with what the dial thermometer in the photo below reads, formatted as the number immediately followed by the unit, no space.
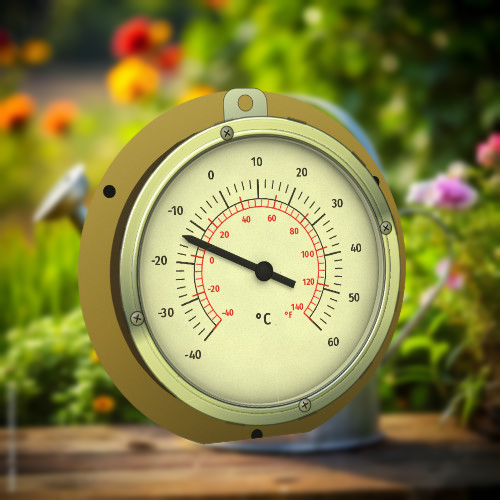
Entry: -14°C
